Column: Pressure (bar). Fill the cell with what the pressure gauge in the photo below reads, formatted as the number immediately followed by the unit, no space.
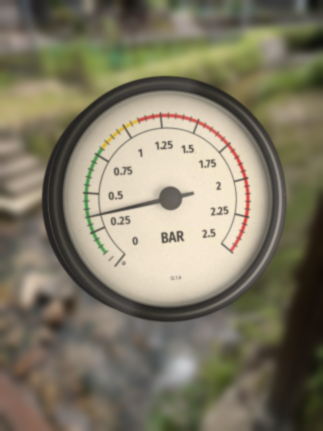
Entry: 0.35bar
